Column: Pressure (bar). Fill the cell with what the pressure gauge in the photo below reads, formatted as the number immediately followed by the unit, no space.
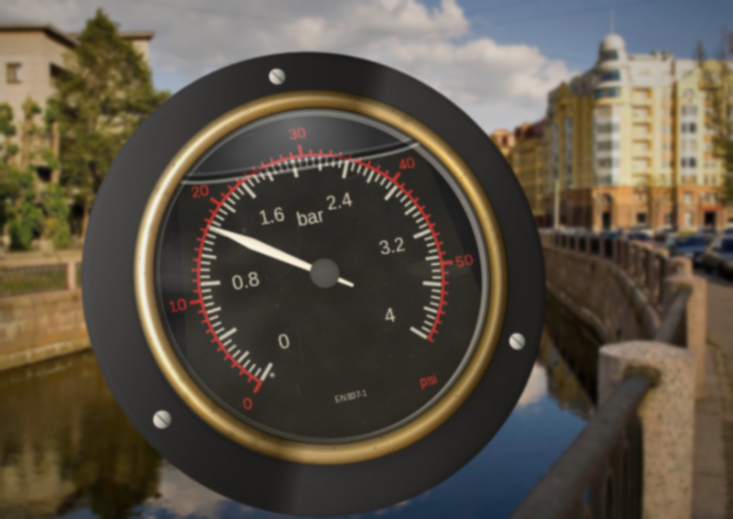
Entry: 1.2bar
